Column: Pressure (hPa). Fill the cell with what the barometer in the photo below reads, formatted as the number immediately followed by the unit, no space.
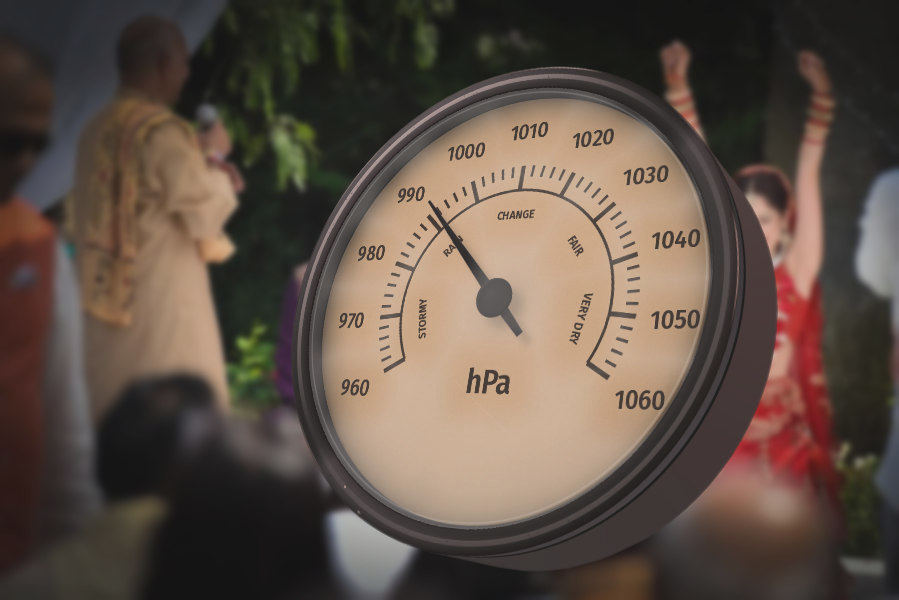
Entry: 992hPa
